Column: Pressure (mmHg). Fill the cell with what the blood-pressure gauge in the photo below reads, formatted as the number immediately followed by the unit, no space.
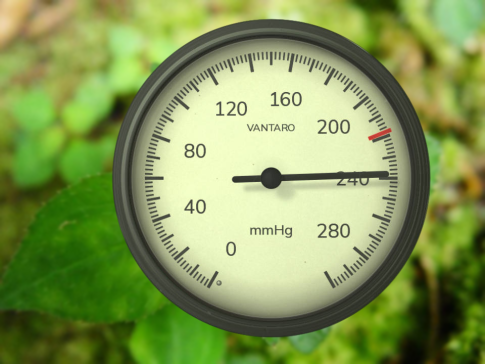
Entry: 238mmHg
